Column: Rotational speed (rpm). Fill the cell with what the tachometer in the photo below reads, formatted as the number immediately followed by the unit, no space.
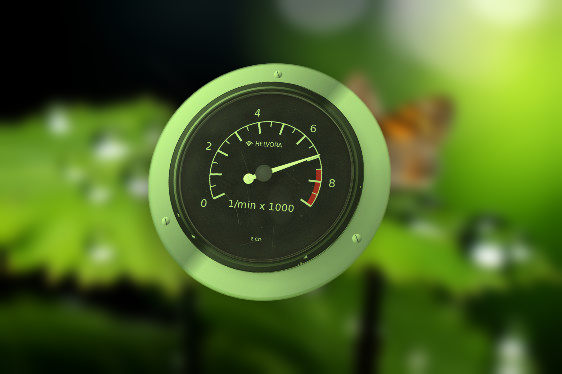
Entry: 7000rpm
